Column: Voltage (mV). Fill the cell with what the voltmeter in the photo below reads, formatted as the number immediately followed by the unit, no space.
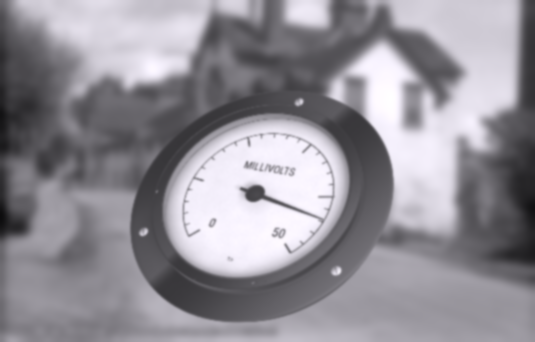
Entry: 44mV
